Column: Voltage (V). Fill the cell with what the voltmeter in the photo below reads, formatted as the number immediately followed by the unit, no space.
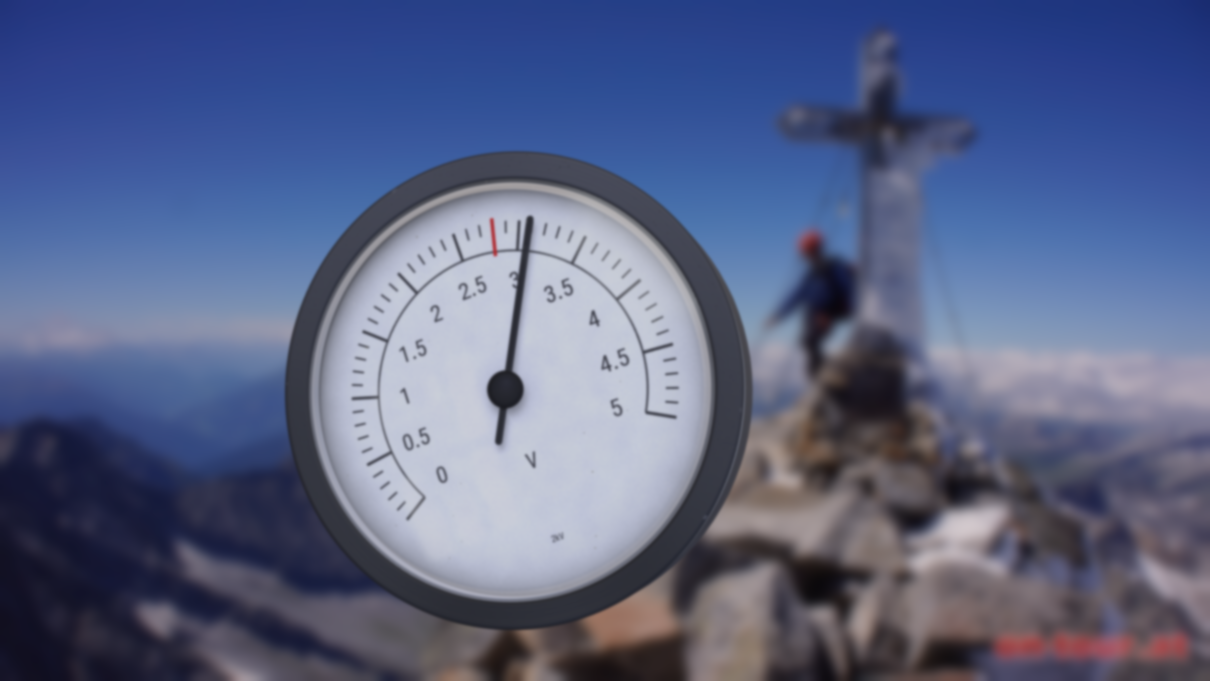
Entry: 3.1V
